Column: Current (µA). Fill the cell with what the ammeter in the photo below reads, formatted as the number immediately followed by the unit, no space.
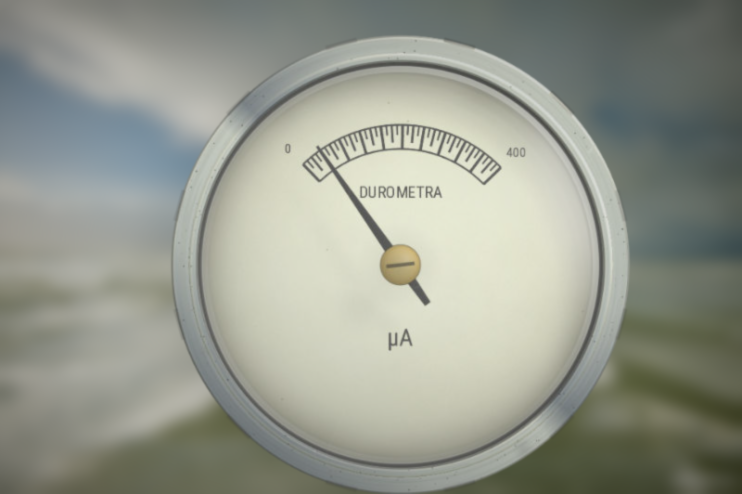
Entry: 40µA
